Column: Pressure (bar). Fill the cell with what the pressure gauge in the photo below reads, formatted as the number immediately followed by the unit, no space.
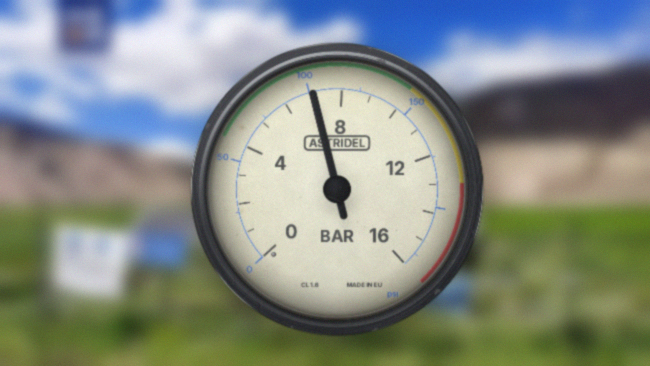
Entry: 7bar
